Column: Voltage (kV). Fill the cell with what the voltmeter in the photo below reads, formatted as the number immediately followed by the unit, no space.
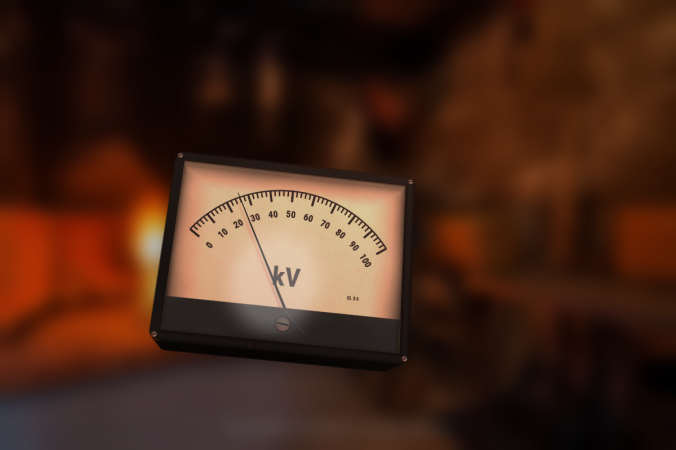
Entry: 26kV
